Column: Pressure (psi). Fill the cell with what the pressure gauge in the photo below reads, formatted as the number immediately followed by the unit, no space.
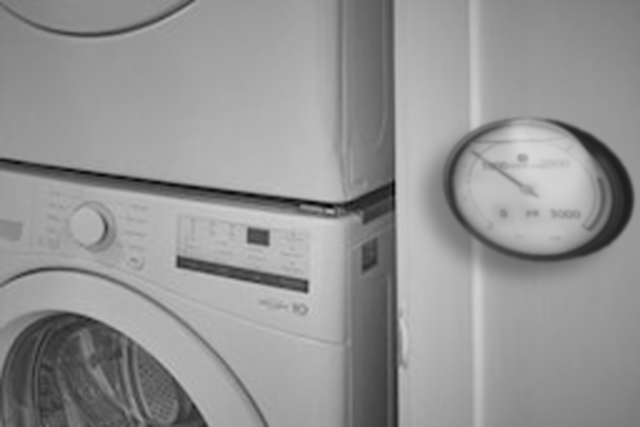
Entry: 1000psi
